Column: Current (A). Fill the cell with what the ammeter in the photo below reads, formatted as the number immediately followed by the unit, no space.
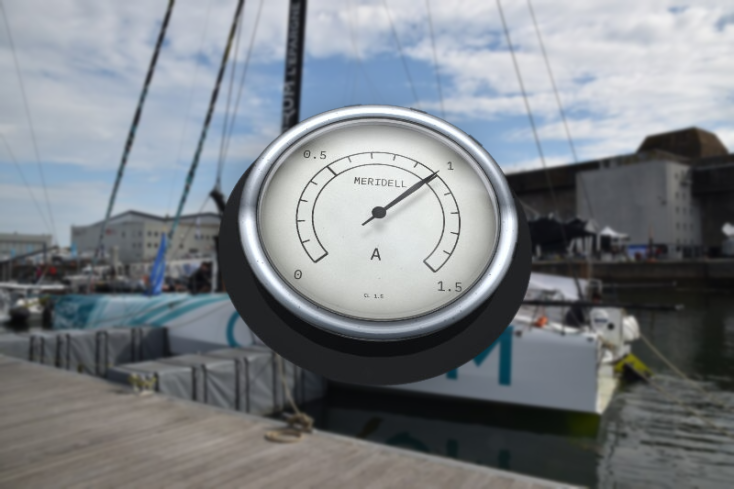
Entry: 1A
